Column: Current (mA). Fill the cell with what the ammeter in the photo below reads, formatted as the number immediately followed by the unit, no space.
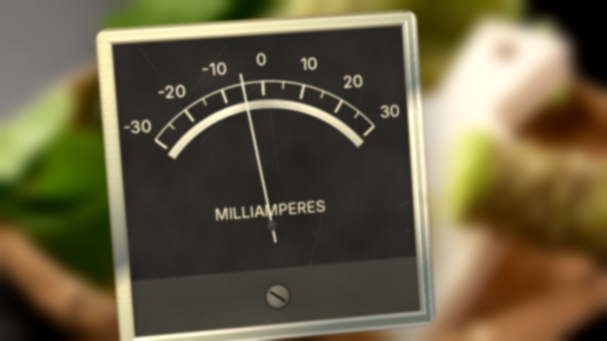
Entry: -5mA
